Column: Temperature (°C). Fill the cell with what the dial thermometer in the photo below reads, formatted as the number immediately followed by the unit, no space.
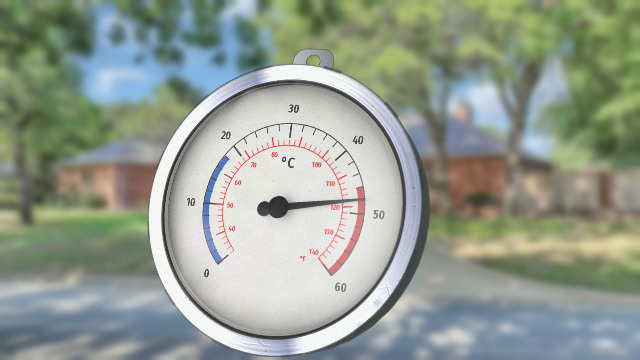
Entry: 48°C
